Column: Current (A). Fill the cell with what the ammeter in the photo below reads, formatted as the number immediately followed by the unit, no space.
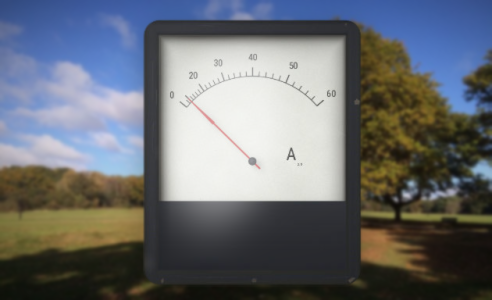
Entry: 10A
